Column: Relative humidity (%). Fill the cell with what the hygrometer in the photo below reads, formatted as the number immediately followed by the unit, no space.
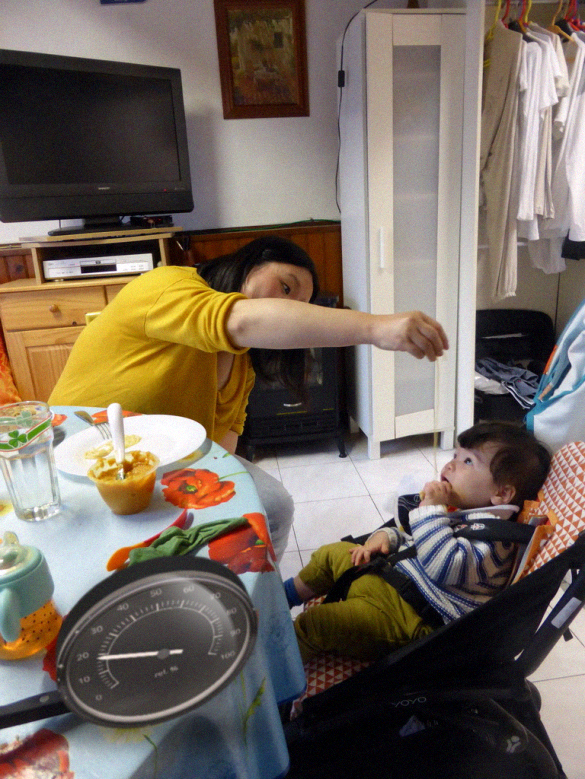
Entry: 20%
